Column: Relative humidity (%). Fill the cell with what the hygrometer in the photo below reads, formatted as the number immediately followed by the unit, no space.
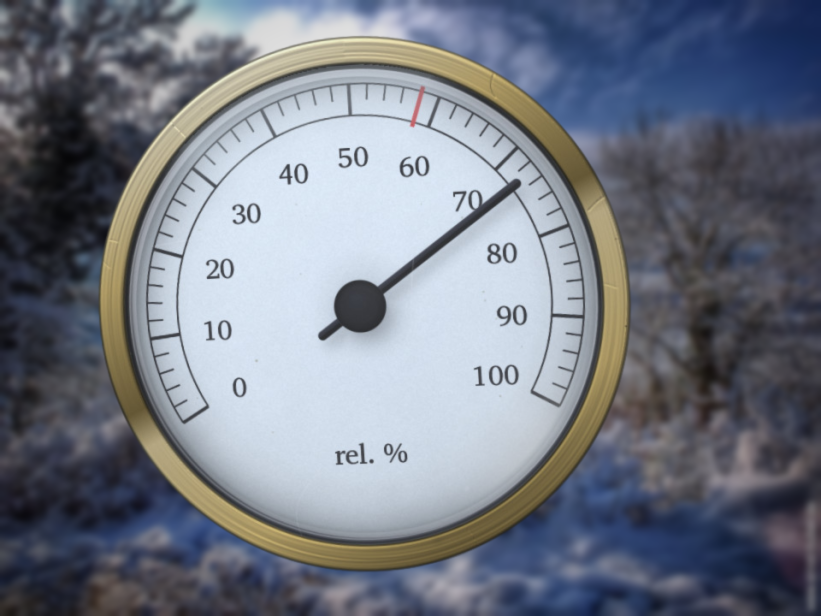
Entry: 73%
